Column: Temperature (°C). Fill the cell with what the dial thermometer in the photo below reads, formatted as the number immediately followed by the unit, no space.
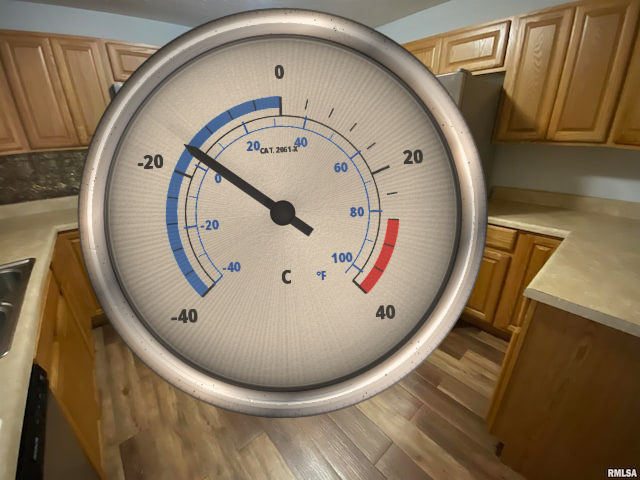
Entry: -16°C
